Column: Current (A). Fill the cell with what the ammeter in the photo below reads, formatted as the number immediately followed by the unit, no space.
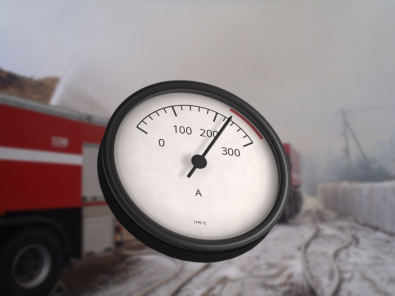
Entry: 230A
